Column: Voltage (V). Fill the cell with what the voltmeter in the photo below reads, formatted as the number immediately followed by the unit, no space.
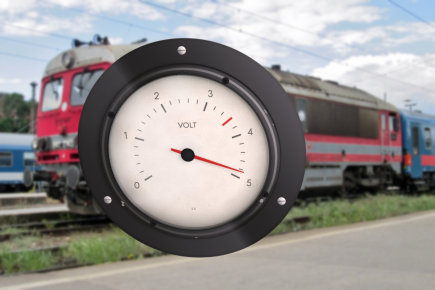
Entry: 4.8V
